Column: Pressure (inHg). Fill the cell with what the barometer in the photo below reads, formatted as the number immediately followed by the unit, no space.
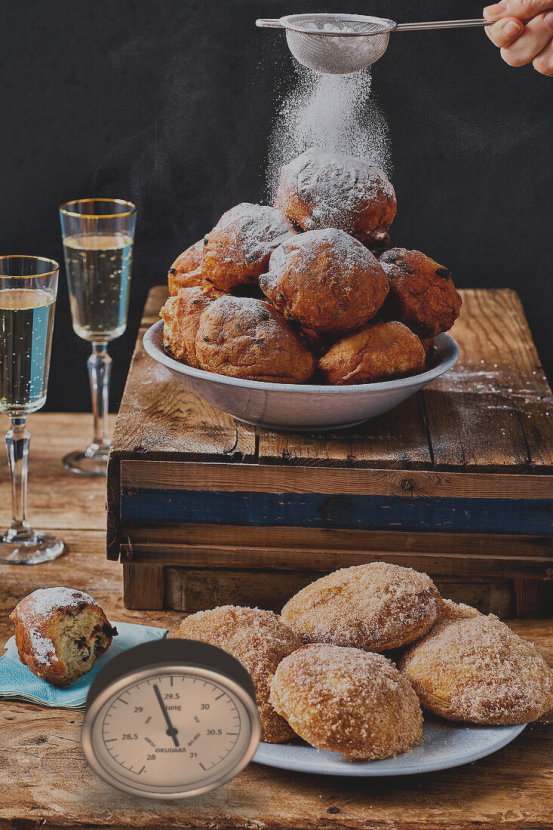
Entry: 29.35inHg
